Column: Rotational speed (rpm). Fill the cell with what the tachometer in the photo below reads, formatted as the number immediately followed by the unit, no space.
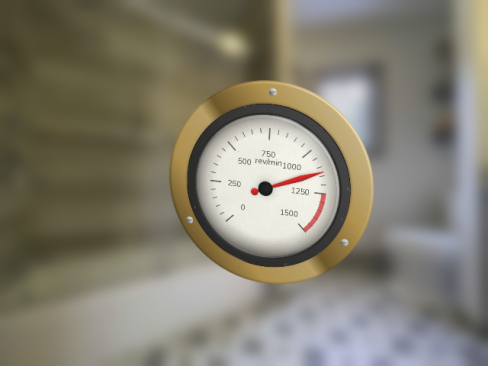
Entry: 1125rpm
